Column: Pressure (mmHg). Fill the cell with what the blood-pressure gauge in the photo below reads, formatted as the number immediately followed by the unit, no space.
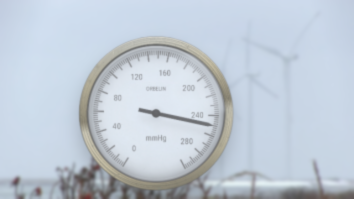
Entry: 250mmHg
